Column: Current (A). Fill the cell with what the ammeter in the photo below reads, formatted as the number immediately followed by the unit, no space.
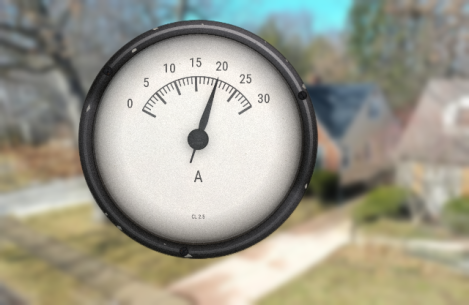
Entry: 20A
